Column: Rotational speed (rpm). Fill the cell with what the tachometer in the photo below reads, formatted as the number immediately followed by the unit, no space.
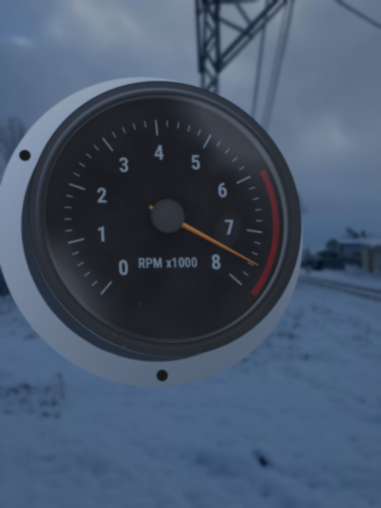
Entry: 7600rpm
